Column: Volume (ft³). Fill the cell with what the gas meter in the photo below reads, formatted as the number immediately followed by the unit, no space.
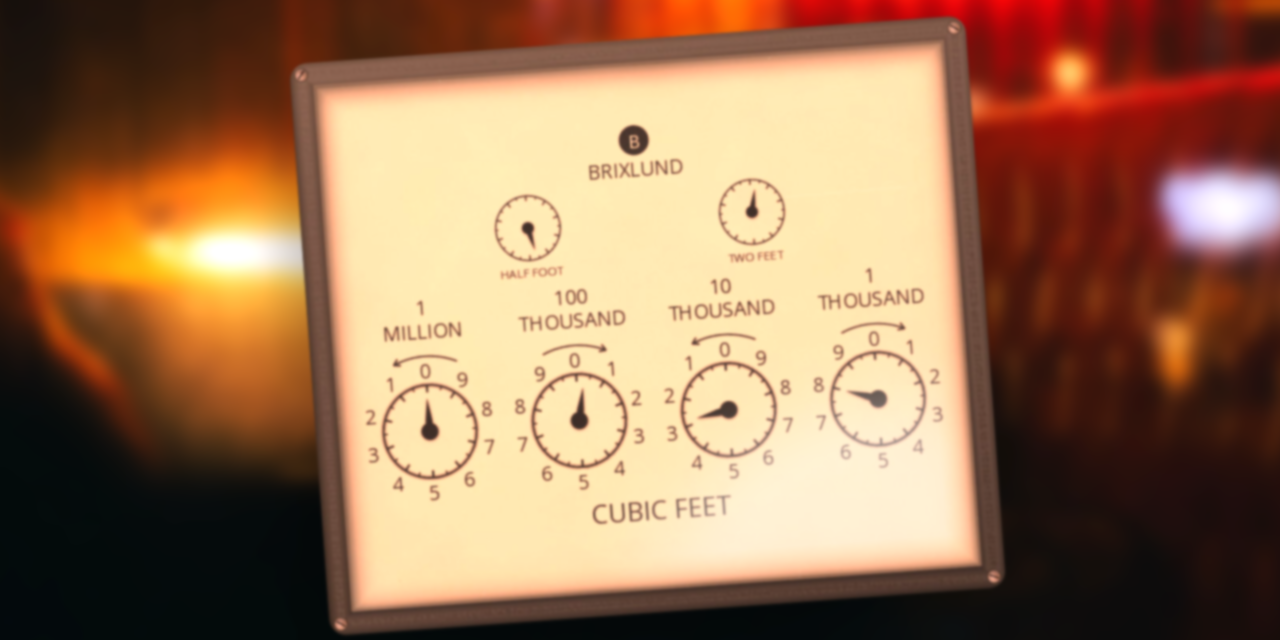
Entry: 2800ft³
